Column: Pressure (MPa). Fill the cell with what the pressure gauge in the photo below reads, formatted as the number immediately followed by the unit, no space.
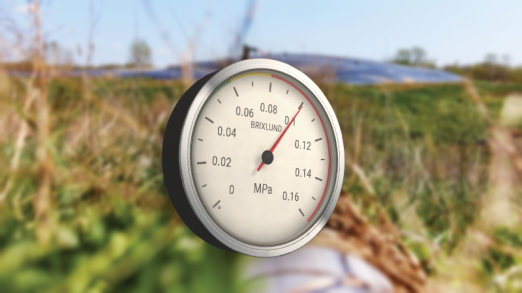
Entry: 0.1MPa
